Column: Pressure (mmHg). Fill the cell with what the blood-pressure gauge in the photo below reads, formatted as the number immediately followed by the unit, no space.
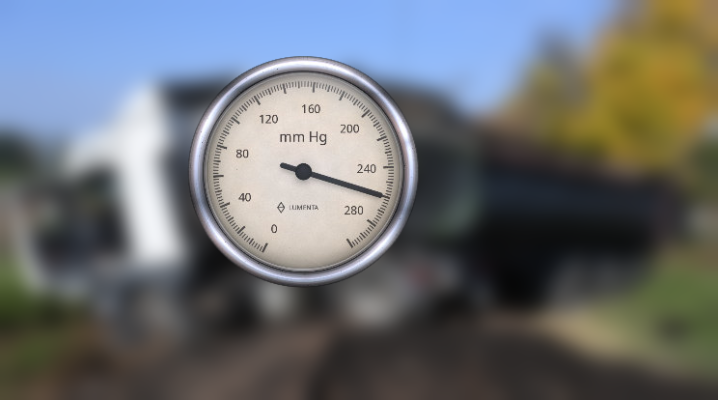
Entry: 260mmHg
